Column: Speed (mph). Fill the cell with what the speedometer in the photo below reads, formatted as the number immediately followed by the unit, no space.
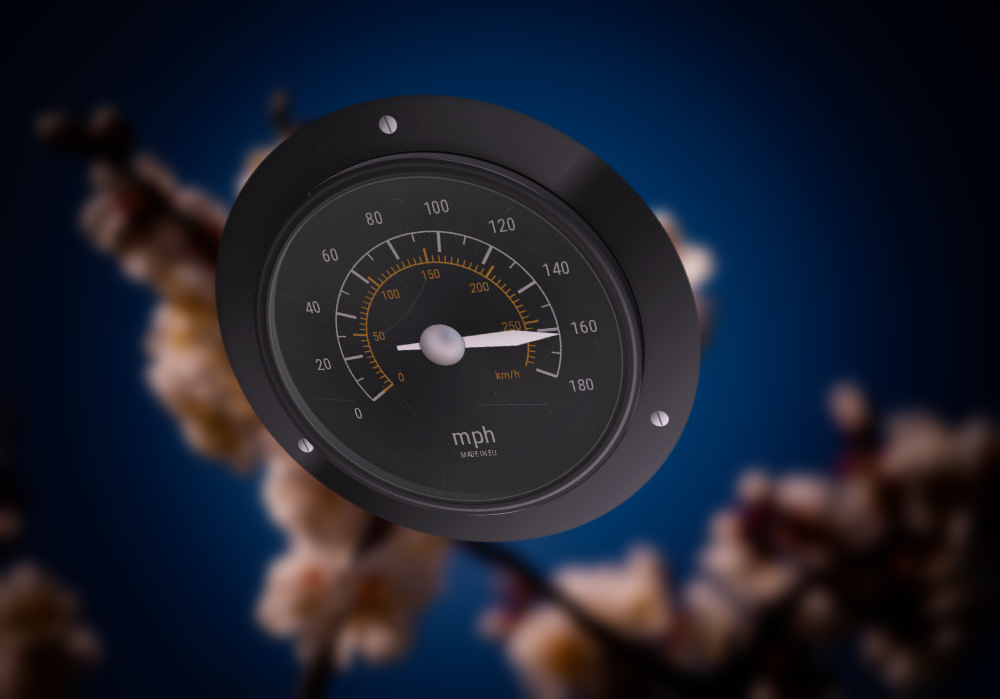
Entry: 160mph
